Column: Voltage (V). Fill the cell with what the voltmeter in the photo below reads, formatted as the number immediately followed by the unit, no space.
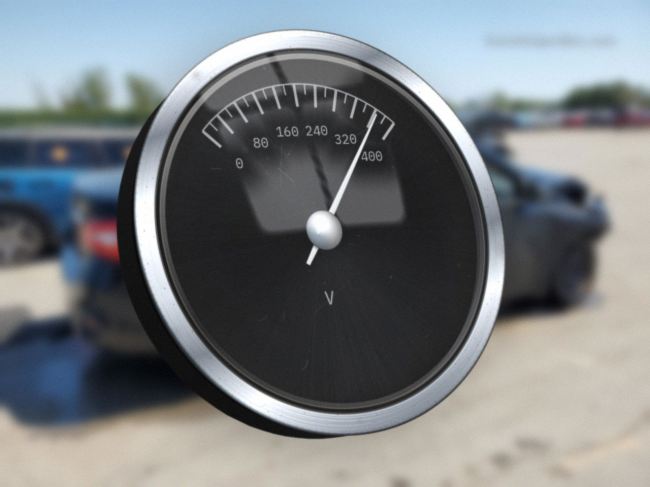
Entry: 360V
